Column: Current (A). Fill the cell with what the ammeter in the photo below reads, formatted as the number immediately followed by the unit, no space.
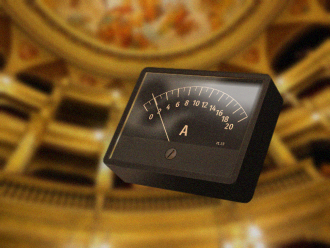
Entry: 2A
